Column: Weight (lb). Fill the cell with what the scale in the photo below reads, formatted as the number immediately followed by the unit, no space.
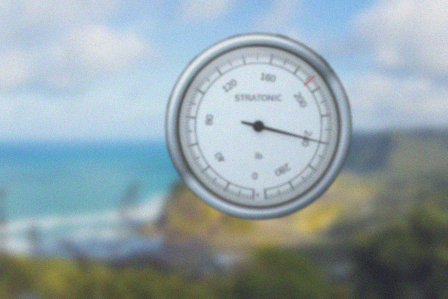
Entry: 240lb
